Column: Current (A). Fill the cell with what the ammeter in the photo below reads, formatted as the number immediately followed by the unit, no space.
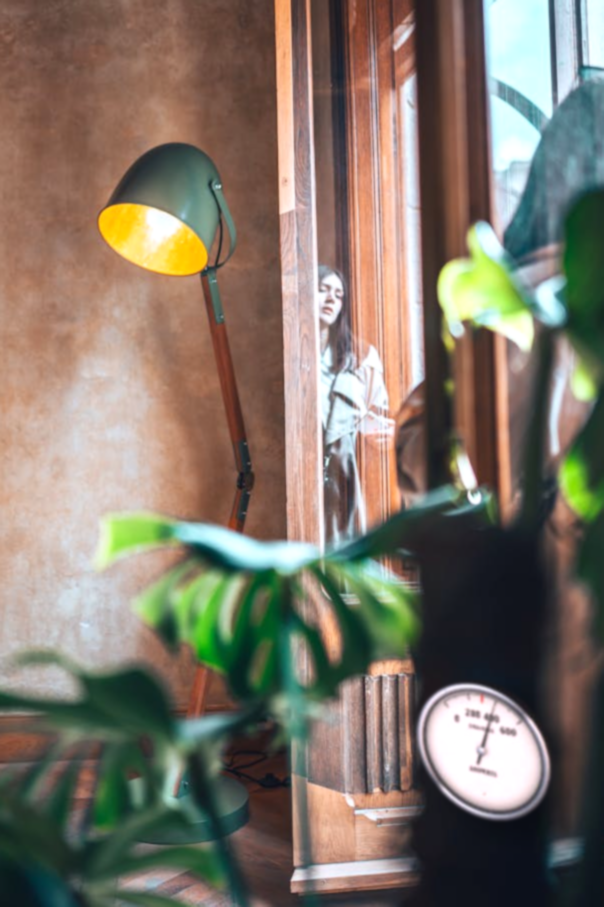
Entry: 400A
